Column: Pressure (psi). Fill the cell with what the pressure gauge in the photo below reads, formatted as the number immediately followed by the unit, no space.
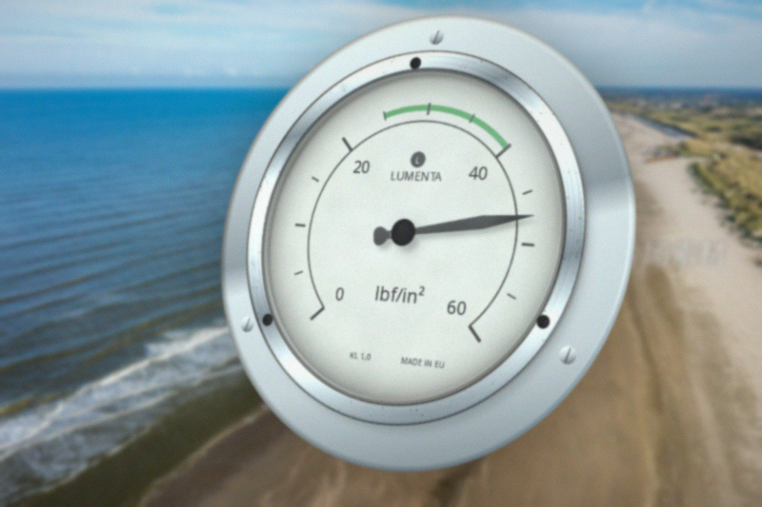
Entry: 47.5psi
